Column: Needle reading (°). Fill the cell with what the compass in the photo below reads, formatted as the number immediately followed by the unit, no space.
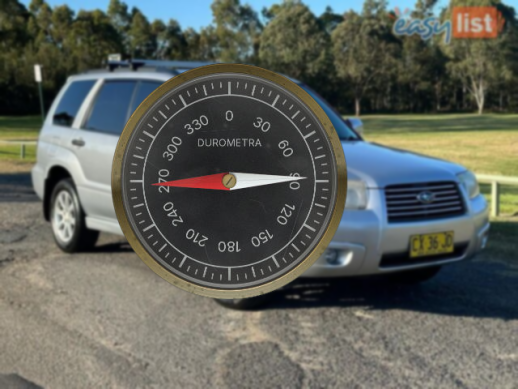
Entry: 267.5°
